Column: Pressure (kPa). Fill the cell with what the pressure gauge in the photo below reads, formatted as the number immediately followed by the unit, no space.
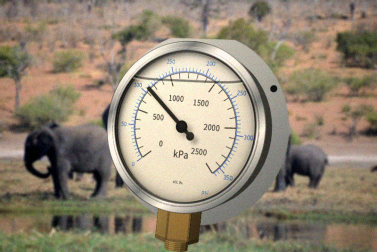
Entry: 750kPa
